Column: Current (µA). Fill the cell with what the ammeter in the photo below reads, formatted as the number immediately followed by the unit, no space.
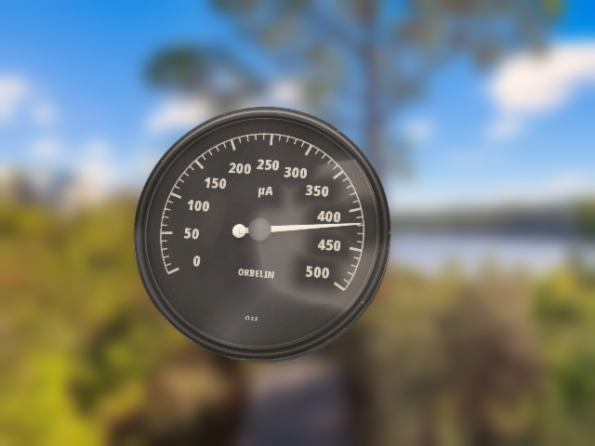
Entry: 420µA
